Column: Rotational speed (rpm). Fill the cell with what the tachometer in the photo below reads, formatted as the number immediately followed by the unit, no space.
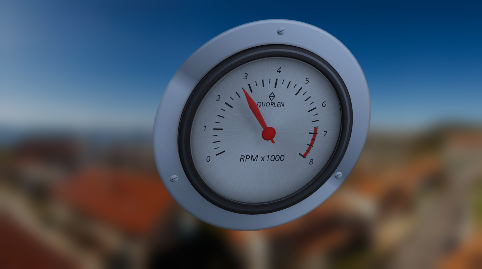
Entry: 2750rpm
